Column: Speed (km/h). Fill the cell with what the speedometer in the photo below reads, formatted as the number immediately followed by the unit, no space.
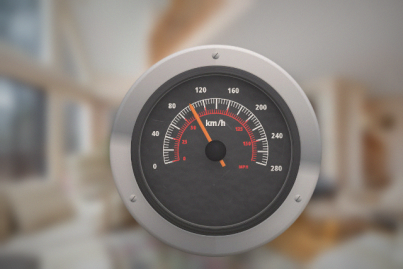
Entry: 100km/h
